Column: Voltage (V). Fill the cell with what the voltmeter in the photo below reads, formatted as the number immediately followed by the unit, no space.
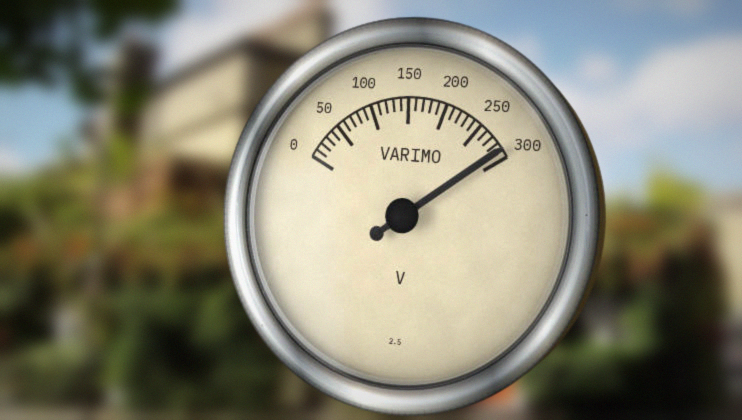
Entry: 290V
